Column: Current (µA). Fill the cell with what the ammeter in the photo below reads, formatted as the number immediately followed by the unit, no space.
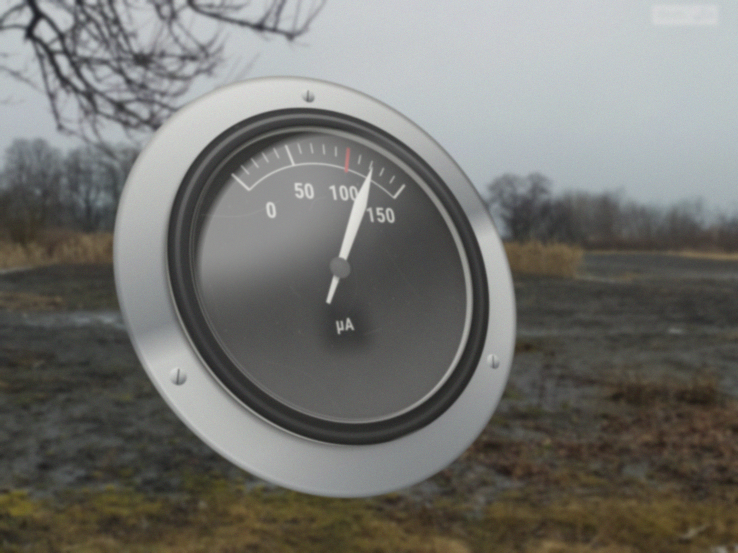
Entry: 120µA
